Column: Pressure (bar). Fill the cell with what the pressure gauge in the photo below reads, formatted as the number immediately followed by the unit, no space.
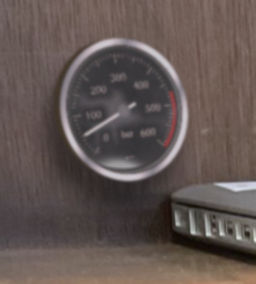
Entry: 50bar
